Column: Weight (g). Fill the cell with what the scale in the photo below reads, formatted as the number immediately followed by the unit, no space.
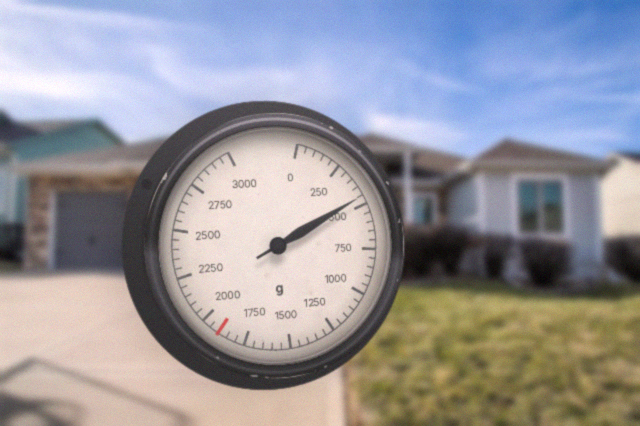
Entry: 450g
